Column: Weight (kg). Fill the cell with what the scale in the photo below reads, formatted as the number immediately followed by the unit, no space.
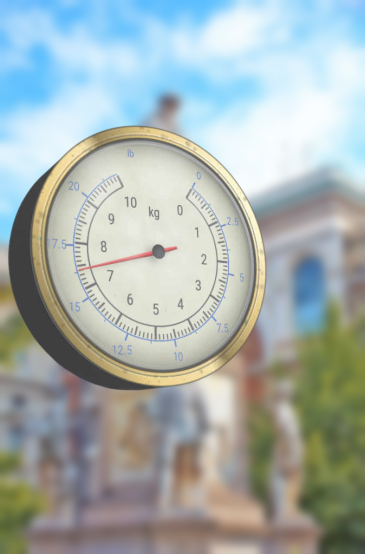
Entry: 7.4kg
